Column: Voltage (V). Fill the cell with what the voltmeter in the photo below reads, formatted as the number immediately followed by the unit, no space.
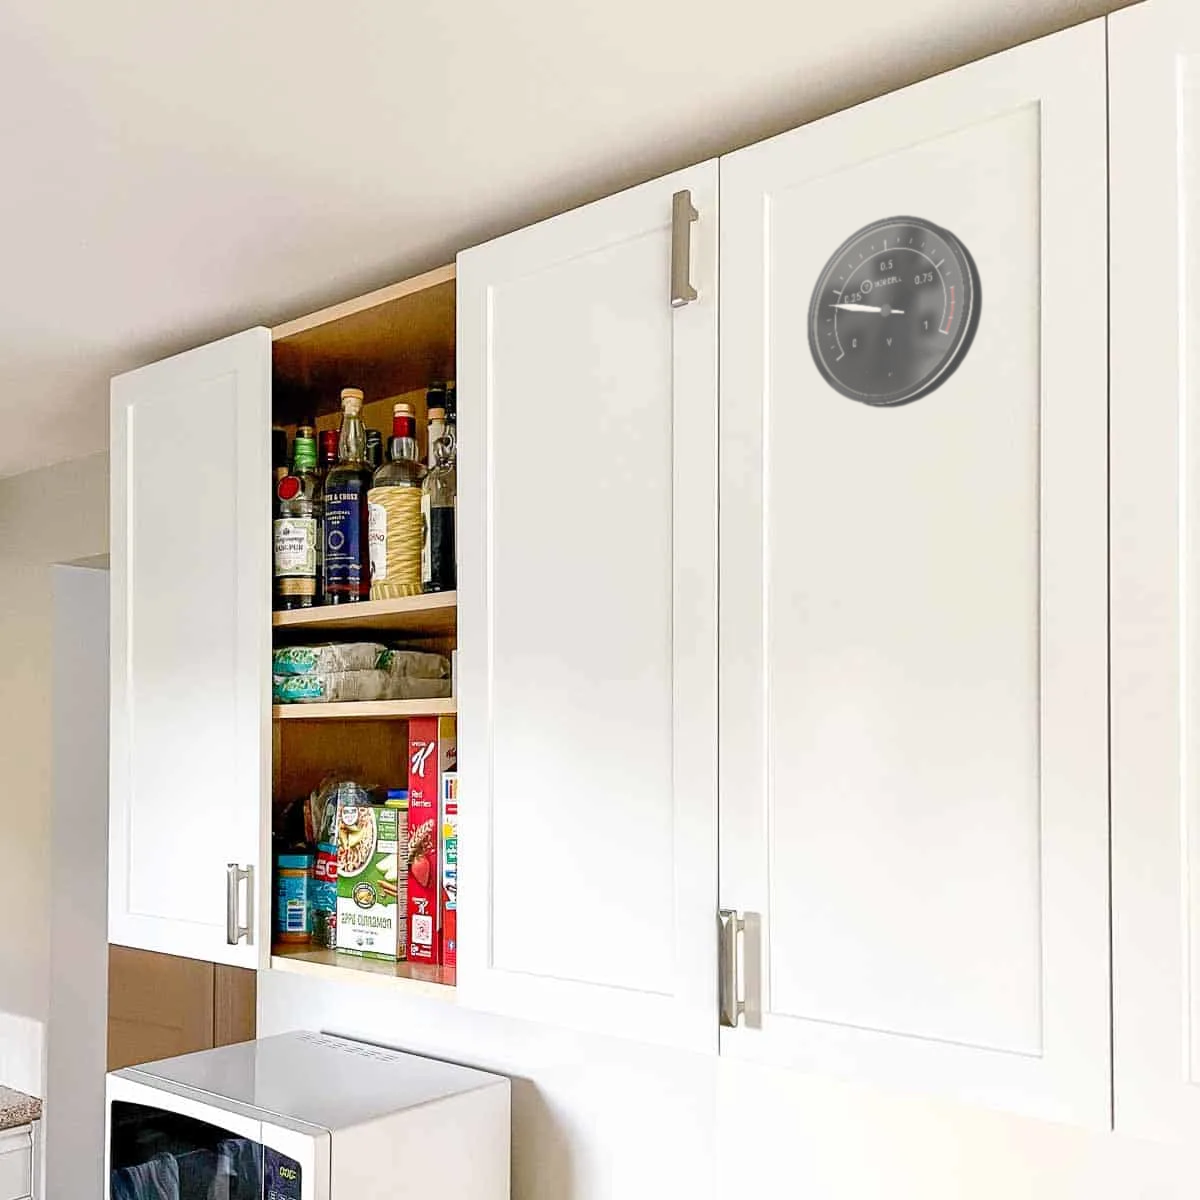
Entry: 0.2V
